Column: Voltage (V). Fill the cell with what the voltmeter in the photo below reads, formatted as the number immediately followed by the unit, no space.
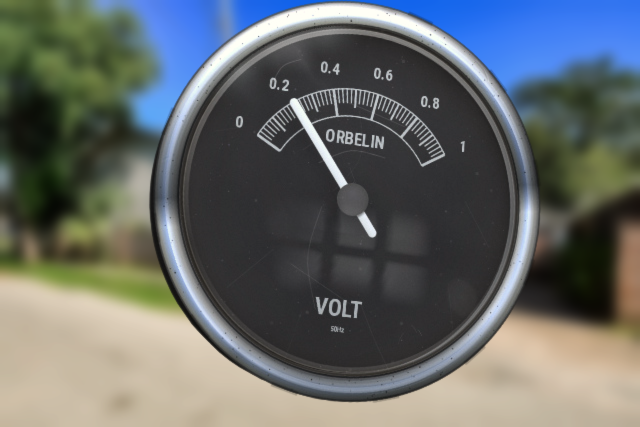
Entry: 0.2V
